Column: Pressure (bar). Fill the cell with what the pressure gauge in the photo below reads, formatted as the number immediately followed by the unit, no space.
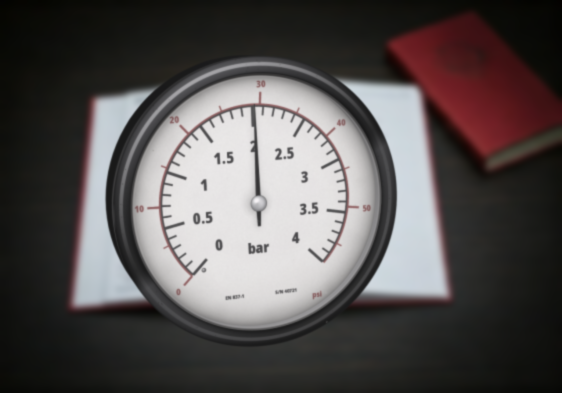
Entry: 2bar
